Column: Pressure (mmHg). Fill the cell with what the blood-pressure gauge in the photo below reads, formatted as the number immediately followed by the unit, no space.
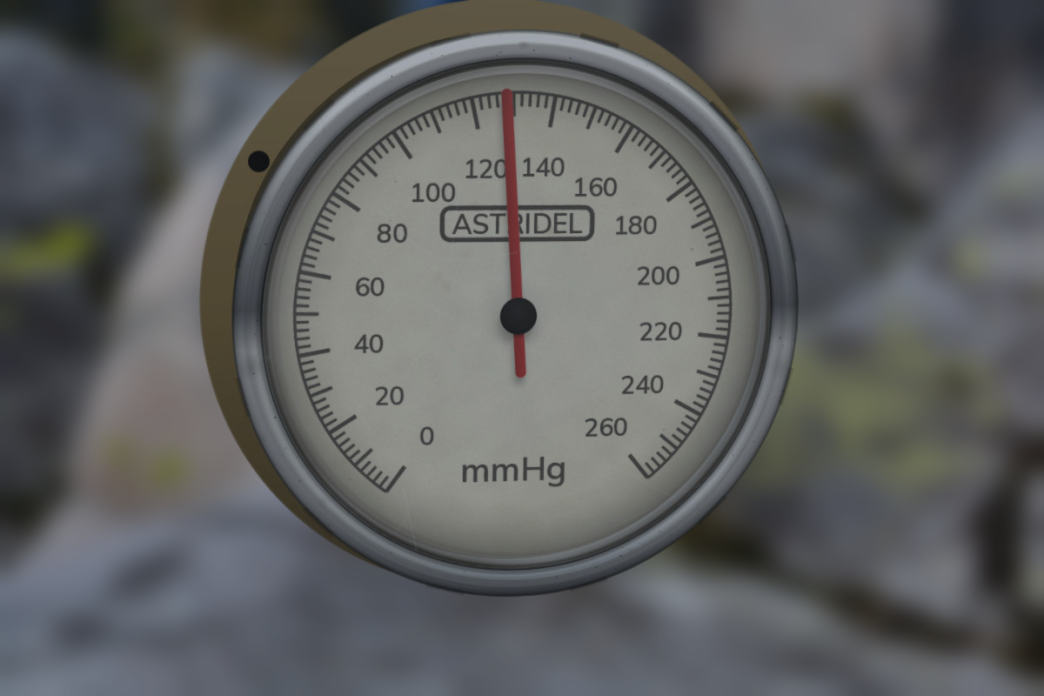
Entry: 128mmHg
